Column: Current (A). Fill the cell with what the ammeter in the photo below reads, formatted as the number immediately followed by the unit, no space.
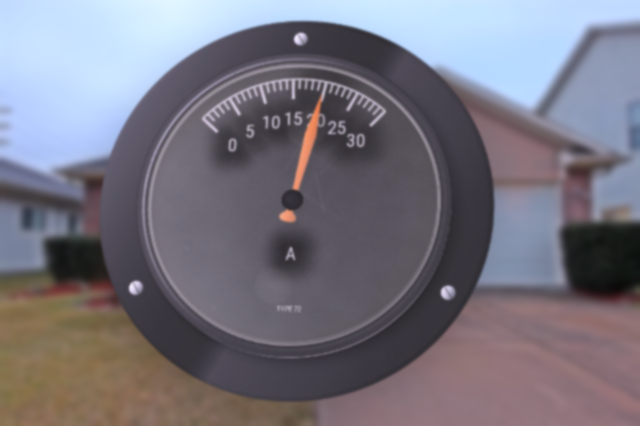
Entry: 20A
